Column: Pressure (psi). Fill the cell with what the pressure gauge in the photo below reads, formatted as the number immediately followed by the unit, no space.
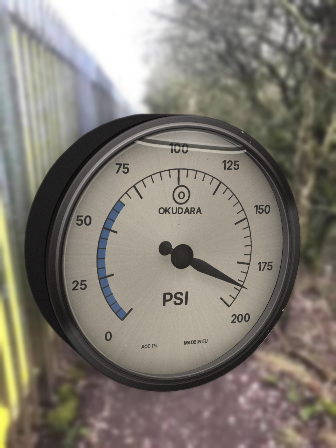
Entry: 187.5psi
